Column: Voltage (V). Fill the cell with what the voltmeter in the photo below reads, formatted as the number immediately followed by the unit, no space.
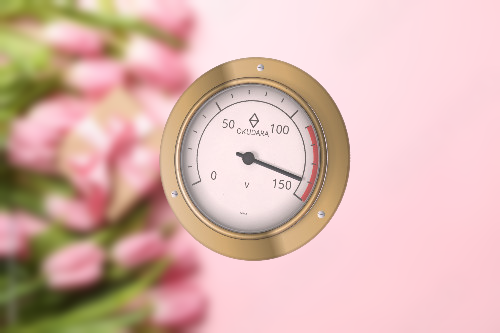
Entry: 140V
